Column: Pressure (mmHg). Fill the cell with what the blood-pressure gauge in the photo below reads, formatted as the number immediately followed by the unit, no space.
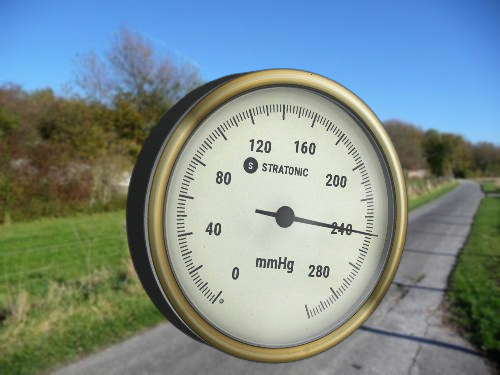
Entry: 240mmHg
